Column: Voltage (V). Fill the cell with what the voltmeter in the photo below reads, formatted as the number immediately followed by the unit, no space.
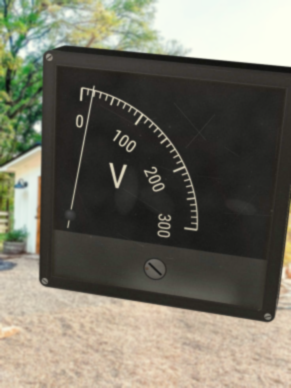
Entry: 20V
